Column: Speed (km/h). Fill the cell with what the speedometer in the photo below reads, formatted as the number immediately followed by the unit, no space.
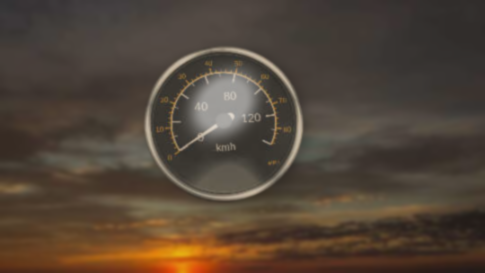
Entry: 0km/h
